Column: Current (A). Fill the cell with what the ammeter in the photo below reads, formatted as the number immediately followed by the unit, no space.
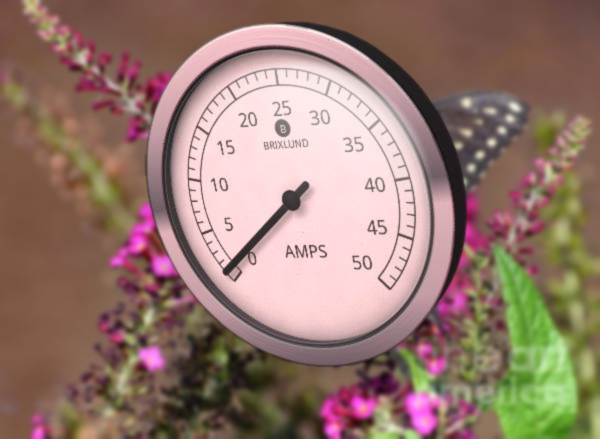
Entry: 1A
